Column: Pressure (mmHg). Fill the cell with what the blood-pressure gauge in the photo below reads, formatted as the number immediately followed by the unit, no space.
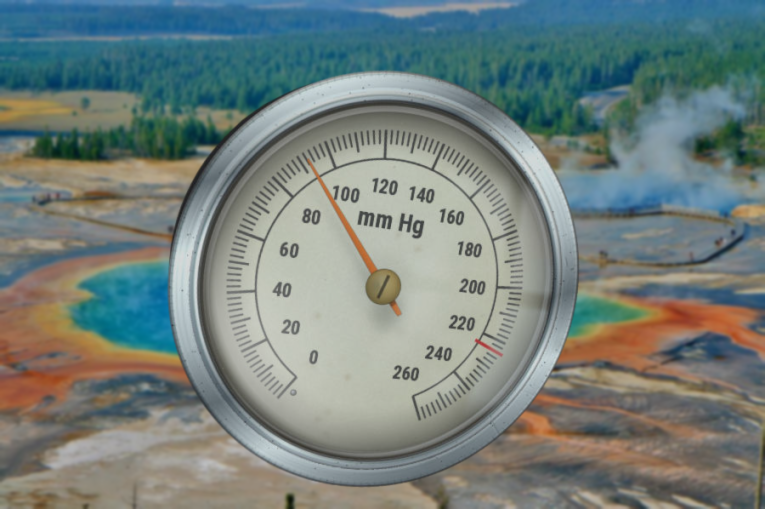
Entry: 92mmHg
